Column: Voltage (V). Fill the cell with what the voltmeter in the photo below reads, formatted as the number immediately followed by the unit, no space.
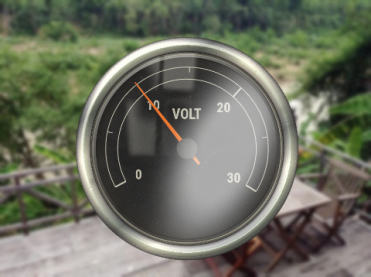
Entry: 10V
